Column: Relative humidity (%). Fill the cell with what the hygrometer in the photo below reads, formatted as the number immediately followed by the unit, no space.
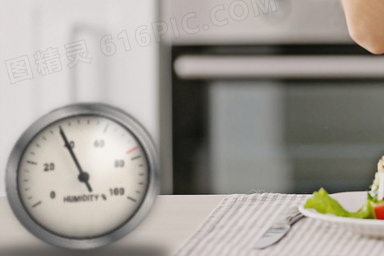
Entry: 40%
